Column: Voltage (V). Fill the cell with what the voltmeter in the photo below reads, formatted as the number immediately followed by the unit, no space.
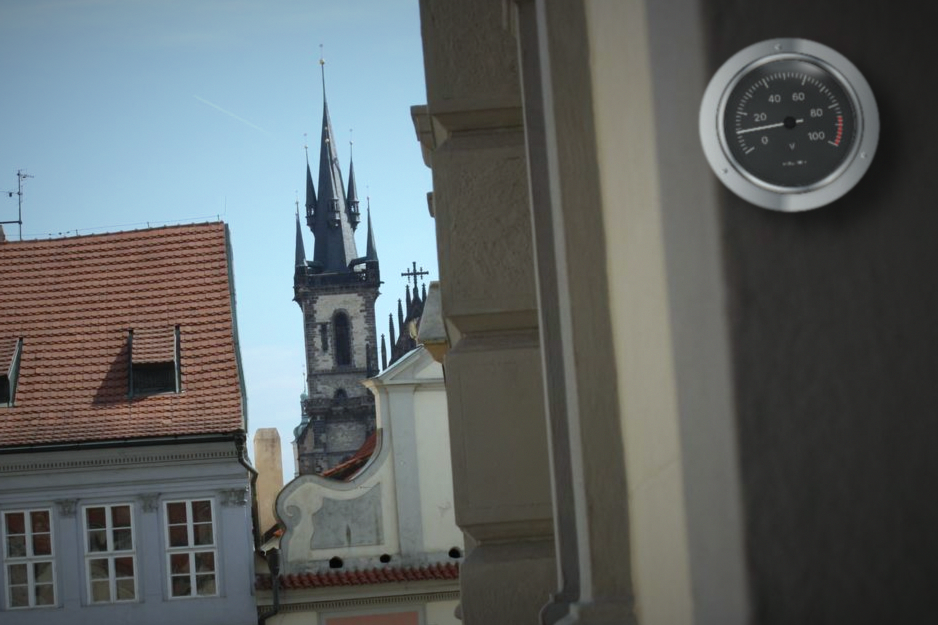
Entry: 10V
